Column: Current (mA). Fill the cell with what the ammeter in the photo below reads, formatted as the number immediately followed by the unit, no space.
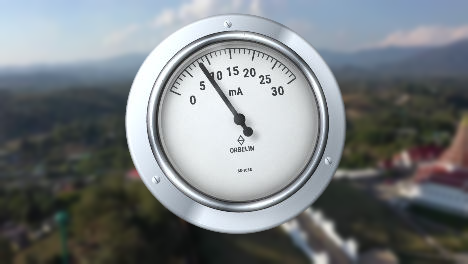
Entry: 8mA
